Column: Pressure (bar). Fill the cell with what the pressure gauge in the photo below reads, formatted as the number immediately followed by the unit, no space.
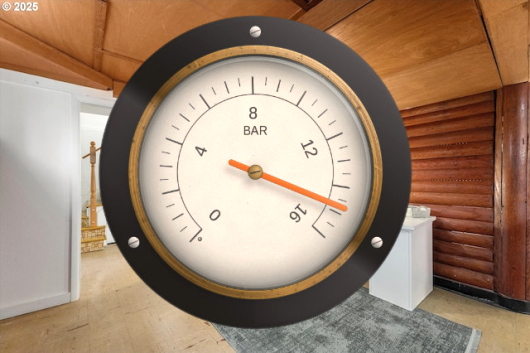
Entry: 14.75bar
